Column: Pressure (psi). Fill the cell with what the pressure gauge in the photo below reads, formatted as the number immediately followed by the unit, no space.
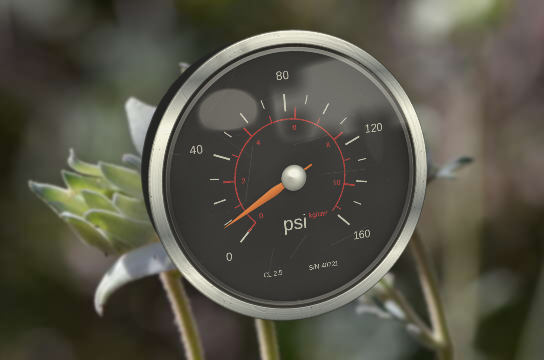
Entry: 10psi
